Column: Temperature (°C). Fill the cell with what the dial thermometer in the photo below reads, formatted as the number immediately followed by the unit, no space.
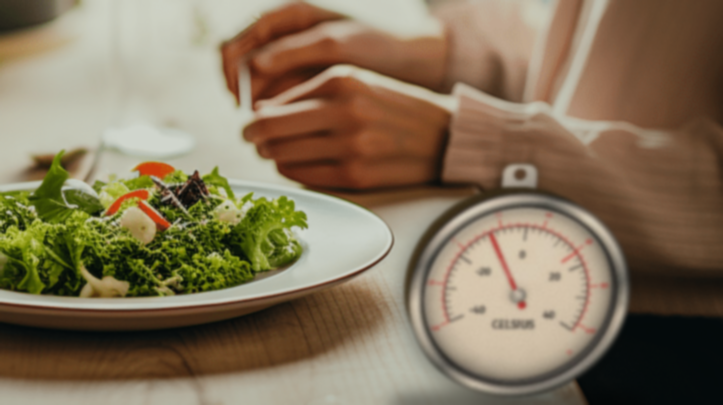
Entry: -10°C
